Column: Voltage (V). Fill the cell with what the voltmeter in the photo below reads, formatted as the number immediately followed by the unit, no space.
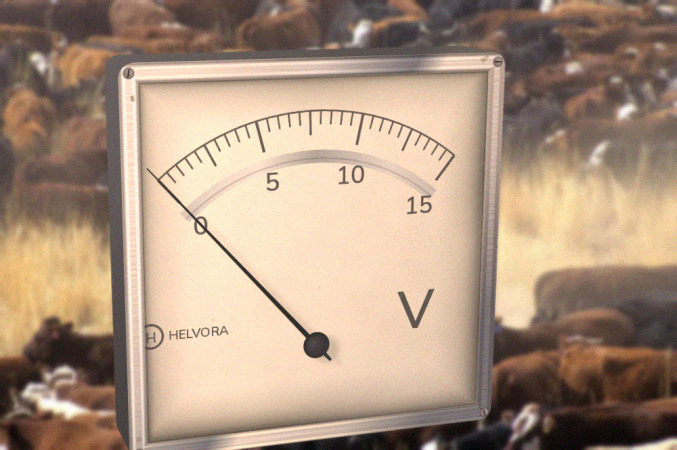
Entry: 0V
